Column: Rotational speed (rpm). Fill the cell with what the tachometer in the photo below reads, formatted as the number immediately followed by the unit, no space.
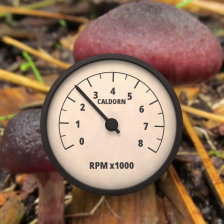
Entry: 2500rpm
